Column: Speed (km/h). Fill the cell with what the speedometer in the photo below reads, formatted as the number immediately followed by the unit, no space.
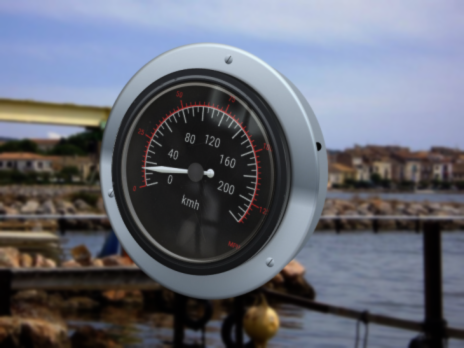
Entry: 15km/h
